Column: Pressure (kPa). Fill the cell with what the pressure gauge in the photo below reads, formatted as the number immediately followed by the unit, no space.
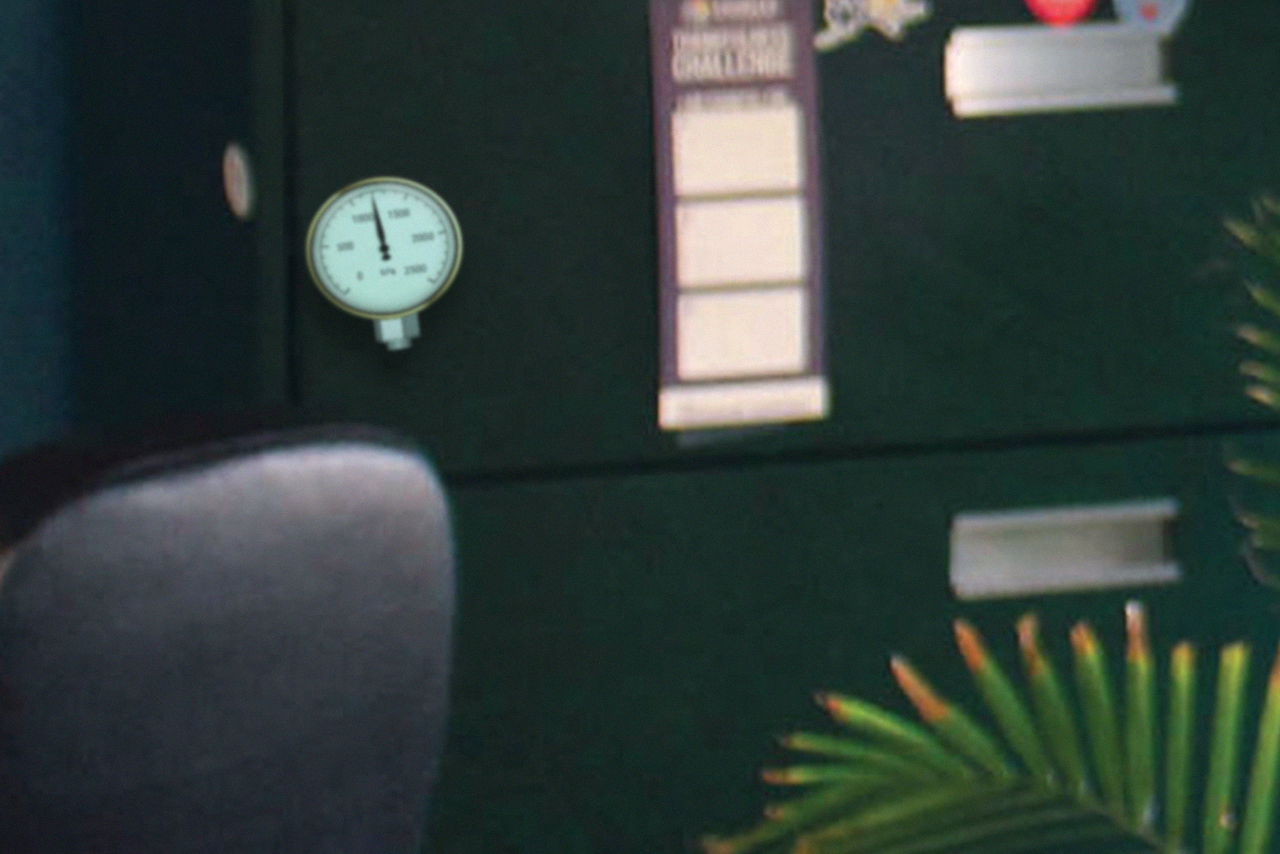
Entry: 1200kPa
